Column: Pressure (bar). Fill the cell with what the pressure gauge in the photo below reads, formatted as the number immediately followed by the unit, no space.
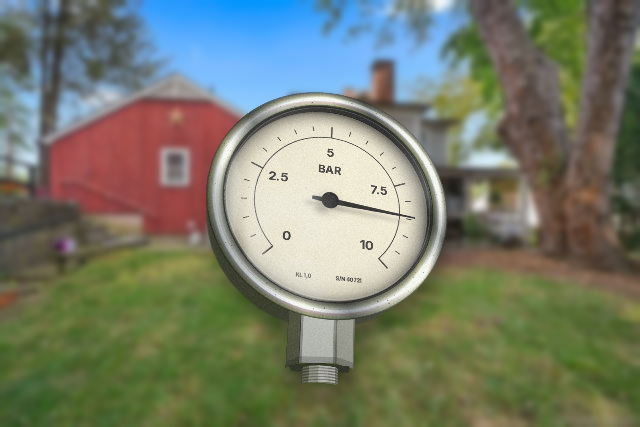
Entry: 8.5bar
